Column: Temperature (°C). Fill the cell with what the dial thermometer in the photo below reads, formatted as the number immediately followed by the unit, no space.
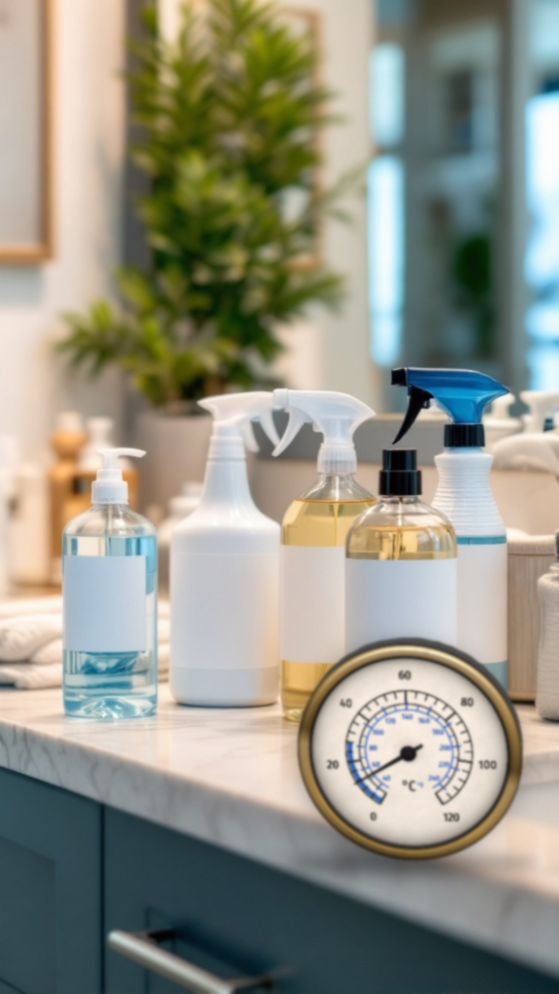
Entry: 12°C
